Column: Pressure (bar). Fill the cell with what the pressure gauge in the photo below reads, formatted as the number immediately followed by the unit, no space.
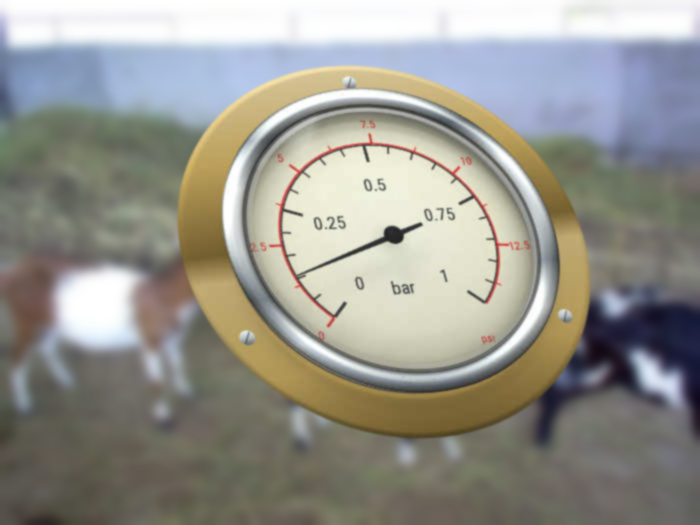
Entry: 0.1bar
